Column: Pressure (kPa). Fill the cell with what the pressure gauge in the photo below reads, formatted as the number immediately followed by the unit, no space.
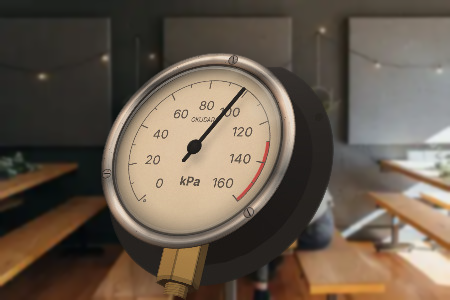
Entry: 100kPa
